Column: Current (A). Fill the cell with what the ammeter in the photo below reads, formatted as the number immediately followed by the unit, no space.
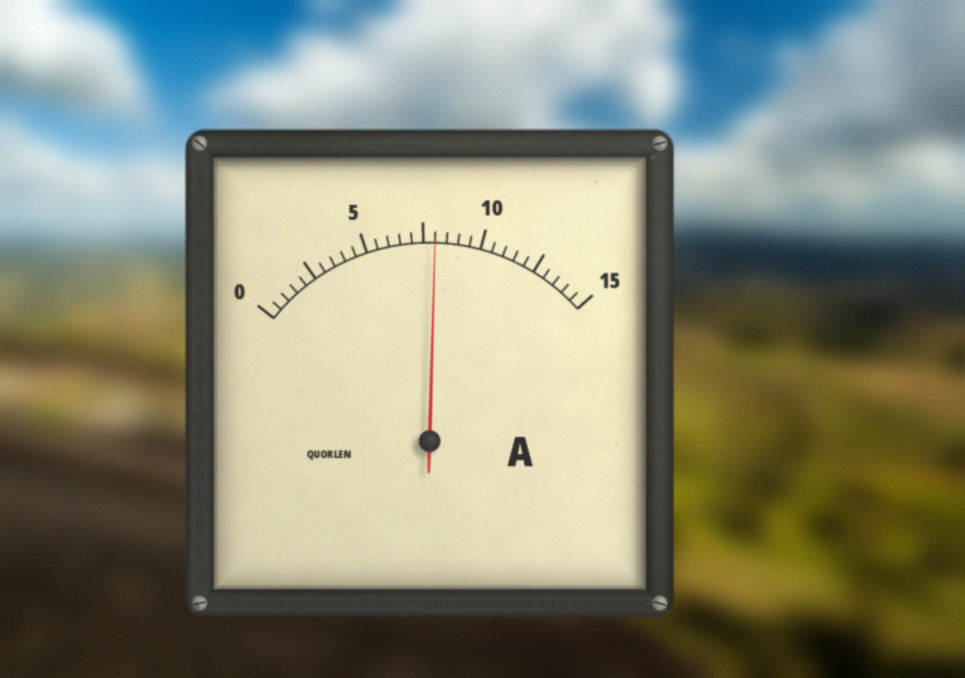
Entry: 8A
